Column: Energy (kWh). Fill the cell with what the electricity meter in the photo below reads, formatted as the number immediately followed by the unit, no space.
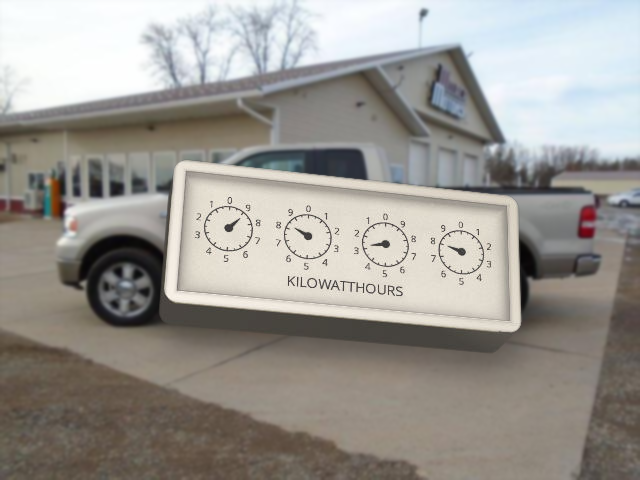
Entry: 8828kWh
